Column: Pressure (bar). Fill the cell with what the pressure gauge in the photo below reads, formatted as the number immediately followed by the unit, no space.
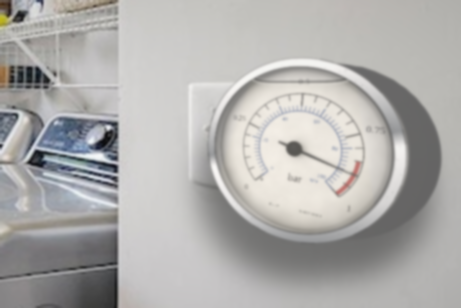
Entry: 0.9bar
